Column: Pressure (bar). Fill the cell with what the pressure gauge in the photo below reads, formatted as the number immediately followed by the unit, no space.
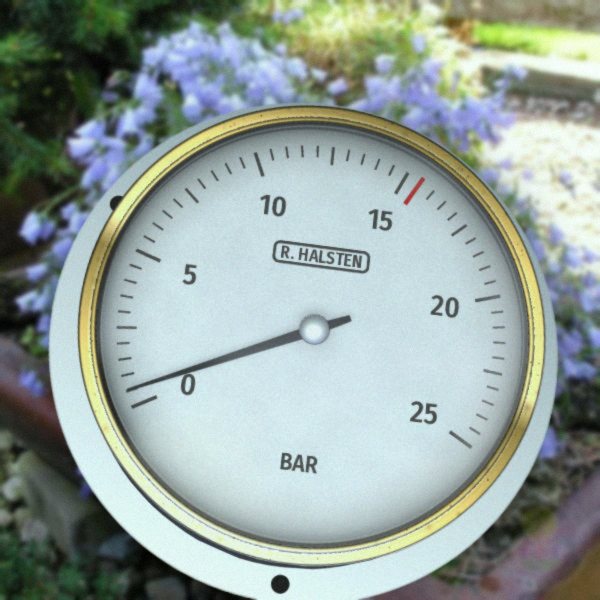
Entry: 0.5bar
